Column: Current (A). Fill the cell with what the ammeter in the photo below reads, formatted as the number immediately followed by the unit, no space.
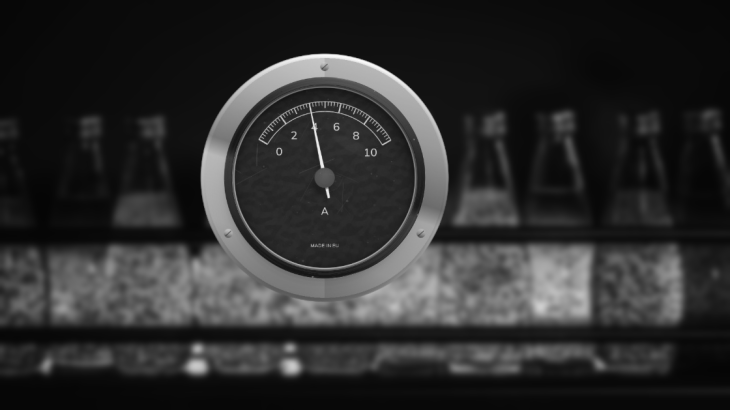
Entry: 4A
